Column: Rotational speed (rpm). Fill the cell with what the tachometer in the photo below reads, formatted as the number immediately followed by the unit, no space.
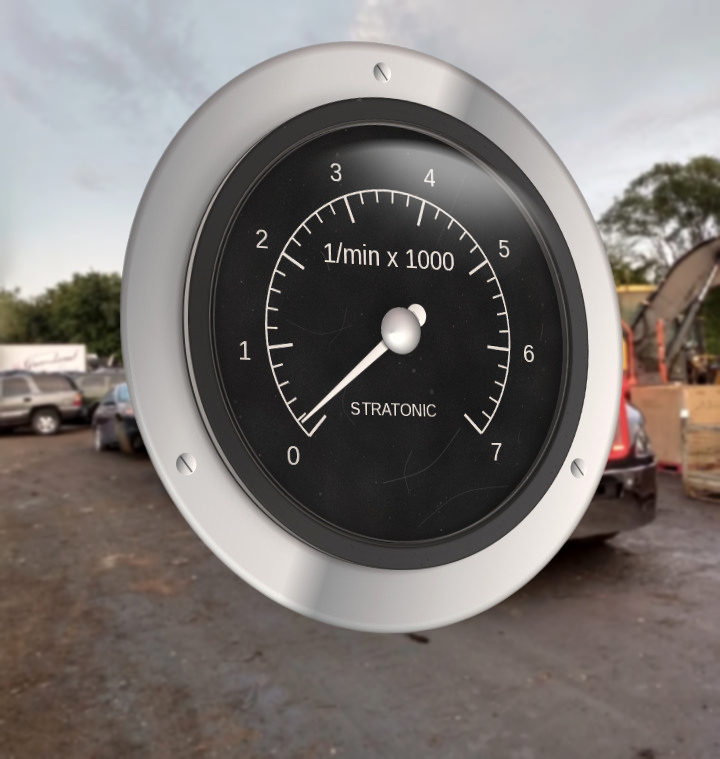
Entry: 200rpm
